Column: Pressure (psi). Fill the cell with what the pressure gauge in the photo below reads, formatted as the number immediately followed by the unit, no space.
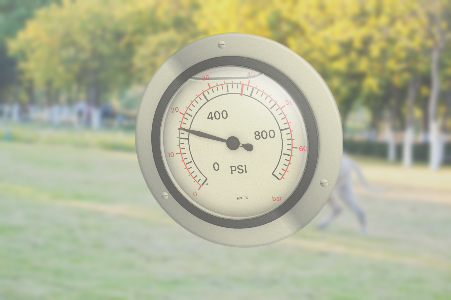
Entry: 240psi
